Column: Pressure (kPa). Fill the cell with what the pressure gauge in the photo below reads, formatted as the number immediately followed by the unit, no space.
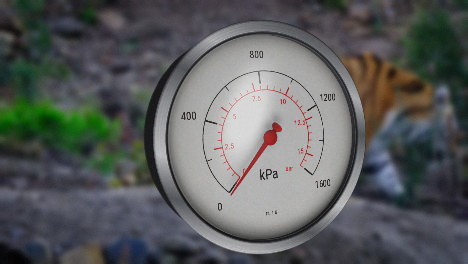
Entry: 0kPa
